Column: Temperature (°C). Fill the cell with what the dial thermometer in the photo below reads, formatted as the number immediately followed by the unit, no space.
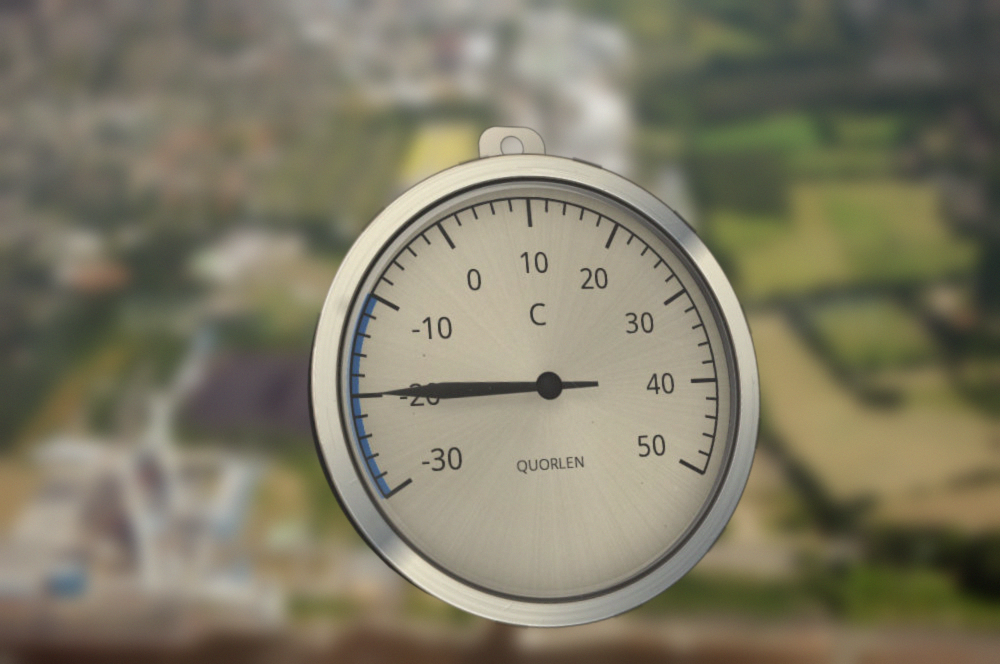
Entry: -20°C
